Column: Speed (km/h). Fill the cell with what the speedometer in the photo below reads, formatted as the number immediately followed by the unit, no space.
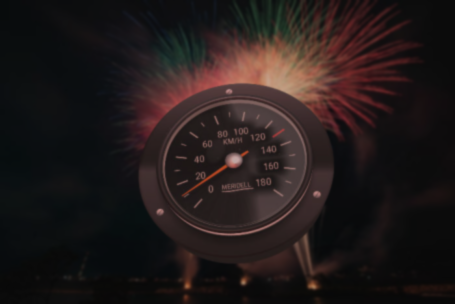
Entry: 10km/h
